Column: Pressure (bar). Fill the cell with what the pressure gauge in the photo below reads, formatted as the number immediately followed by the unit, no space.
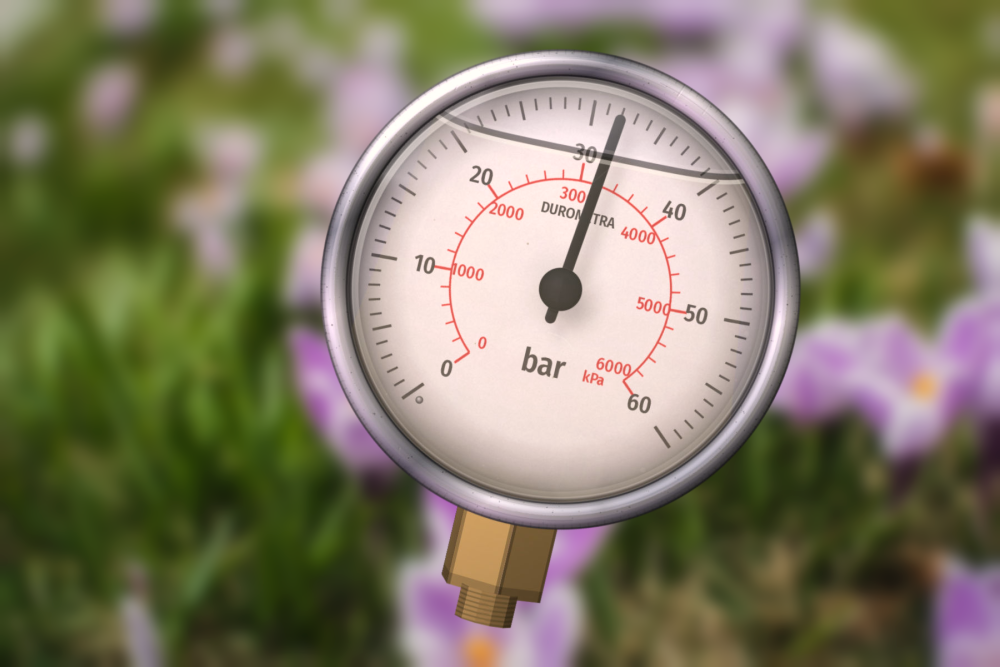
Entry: 32bar
